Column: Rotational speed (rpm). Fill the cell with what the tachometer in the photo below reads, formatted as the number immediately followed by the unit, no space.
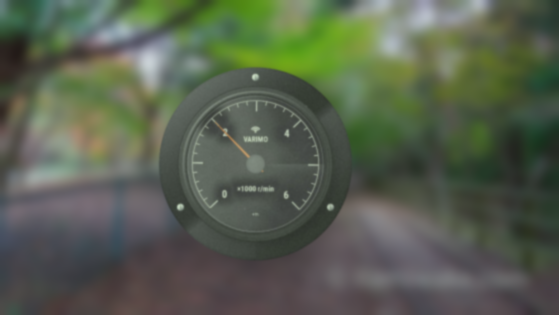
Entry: 2000rpm
